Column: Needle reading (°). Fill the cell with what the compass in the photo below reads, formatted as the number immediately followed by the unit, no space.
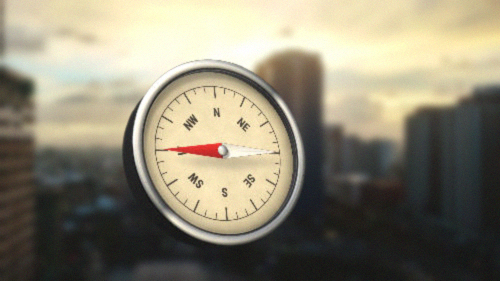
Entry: 270°
